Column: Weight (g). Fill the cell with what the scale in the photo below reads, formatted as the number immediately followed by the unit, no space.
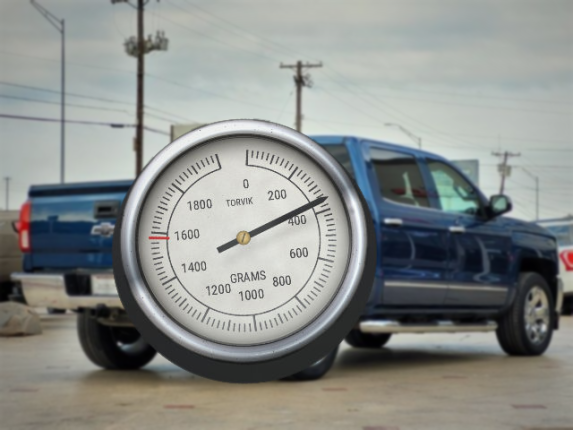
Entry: 360g
